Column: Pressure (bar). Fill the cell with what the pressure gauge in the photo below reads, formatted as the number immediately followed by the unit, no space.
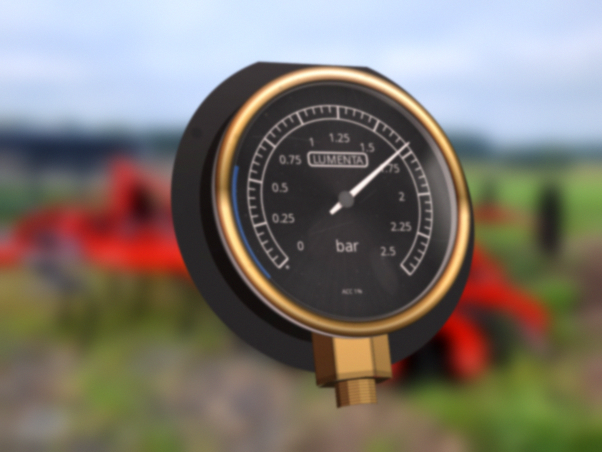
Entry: 1.7bar
